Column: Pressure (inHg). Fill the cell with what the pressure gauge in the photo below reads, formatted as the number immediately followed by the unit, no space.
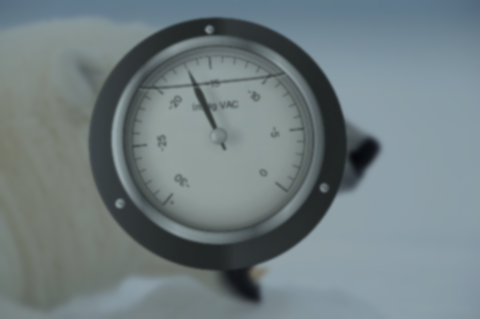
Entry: -17inHg
